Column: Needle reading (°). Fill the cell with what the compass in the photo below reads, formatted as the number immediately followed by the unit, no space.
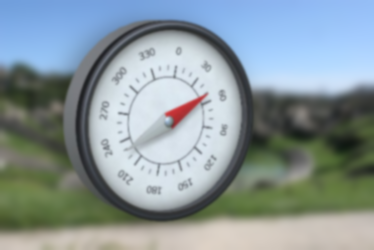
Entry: 50°
